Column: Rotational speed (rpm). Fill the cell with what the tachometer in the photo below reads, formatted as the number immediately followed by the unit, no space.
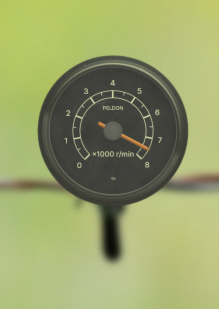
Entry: 7500rpm
